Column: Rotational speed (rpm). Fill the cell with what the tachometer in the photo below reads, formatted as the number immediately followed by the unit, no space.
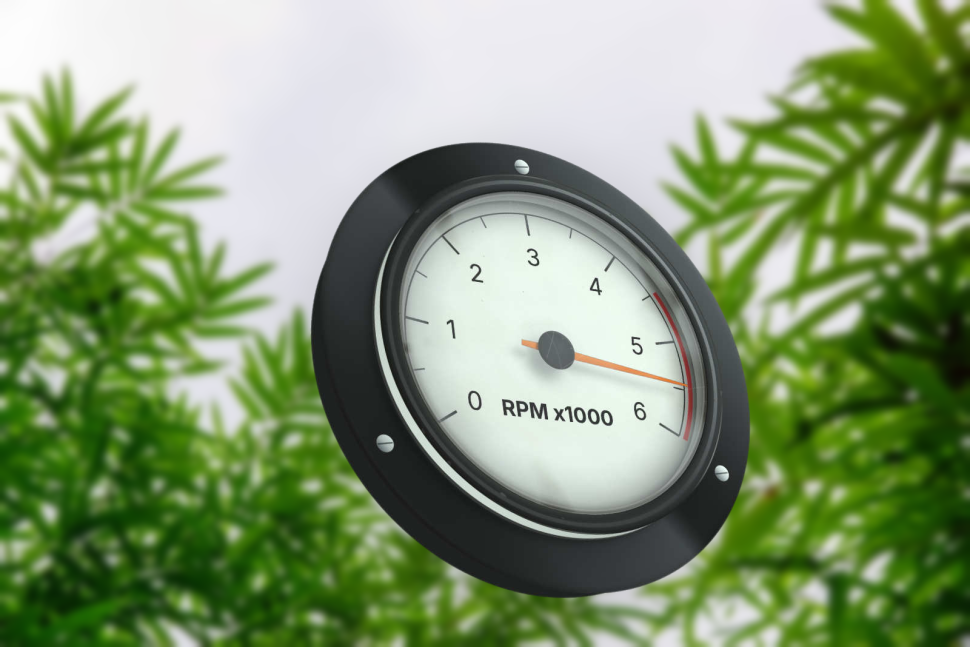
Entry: 5500rpm
